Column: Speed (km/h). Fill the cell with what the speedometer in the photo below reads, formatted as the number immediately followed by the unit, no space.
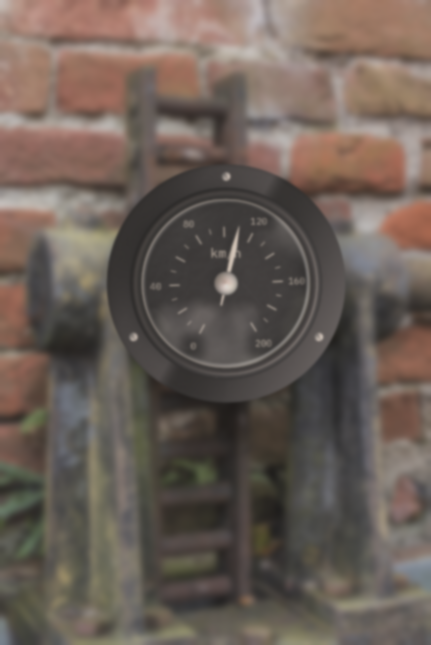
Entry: 110km/h
